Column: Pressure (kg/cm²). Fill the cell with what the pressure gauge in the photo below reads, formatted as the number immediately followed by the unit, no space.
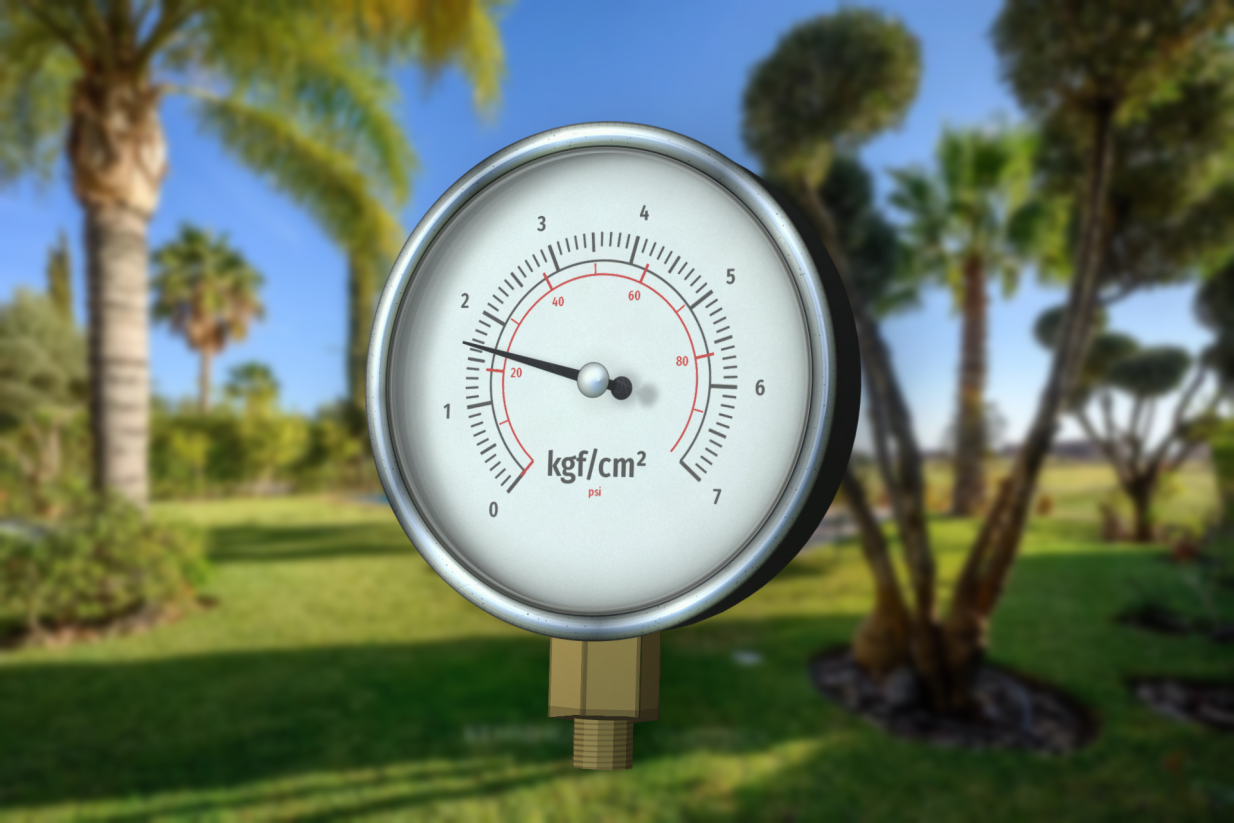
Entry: 1.65kg/cm²
